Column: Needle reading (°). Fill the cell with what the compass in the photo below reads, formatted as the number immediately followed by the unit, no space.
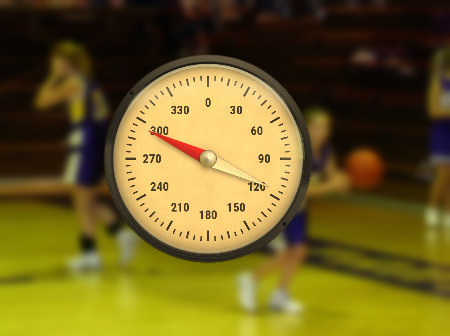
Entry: 295°
